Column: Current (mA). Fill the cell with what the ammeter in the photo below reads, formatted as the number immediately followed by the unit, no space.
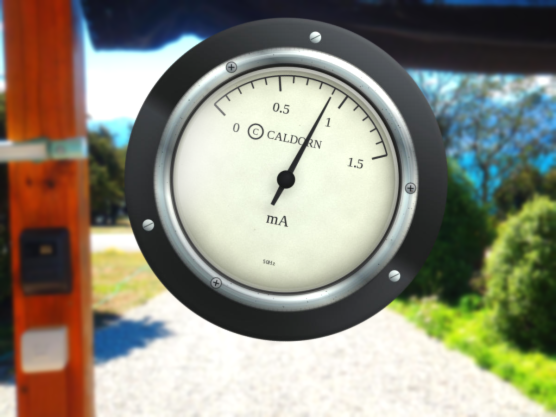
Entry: 0.9mA
